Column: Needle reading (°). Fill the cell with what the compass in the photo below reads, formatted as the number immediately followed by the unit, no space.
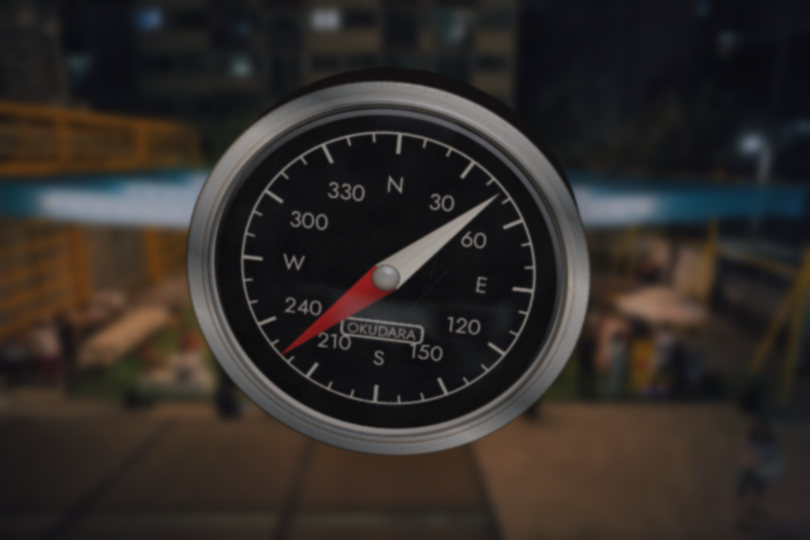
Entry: 225°
